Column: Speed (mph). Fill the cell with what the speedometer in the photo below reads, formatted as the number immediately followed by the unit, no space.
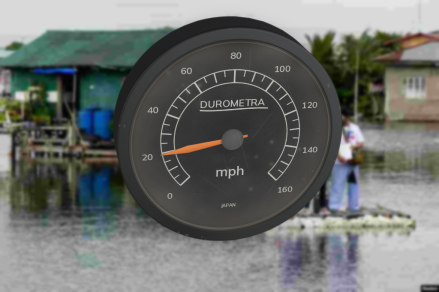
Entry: 20mph
